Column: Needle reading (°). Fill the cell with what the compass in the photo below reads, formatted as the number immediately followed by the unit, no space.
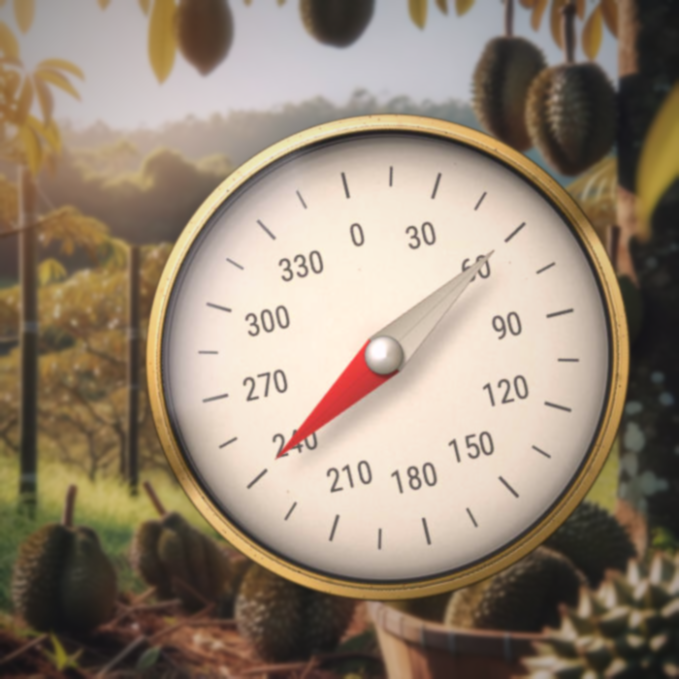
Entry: 240°
